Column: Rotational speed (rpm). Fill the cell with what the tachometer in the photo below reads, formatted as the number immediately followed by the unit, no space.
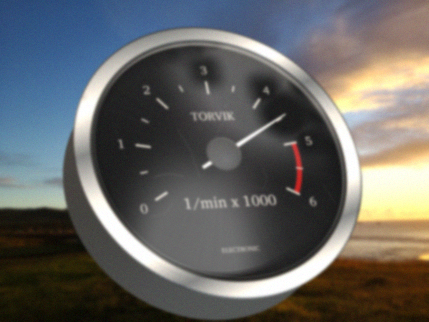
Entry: 4500rpm
